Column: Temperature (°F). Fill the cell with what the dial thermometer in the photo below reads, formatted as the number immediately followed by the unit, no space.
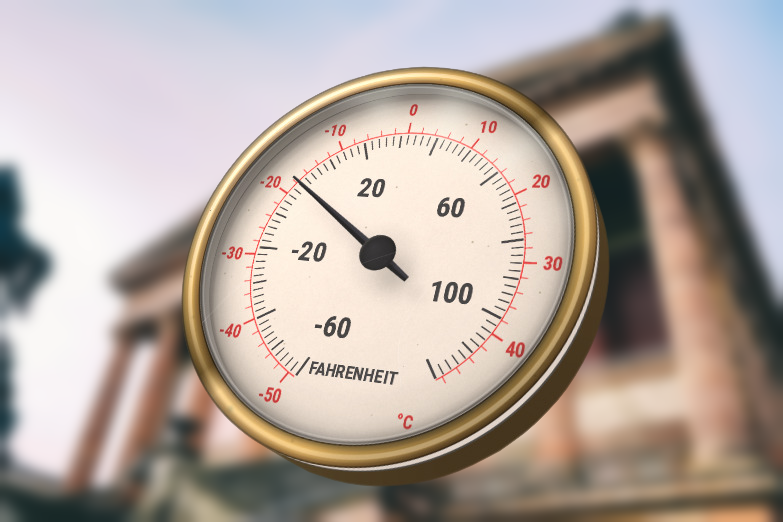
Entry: 0°F
